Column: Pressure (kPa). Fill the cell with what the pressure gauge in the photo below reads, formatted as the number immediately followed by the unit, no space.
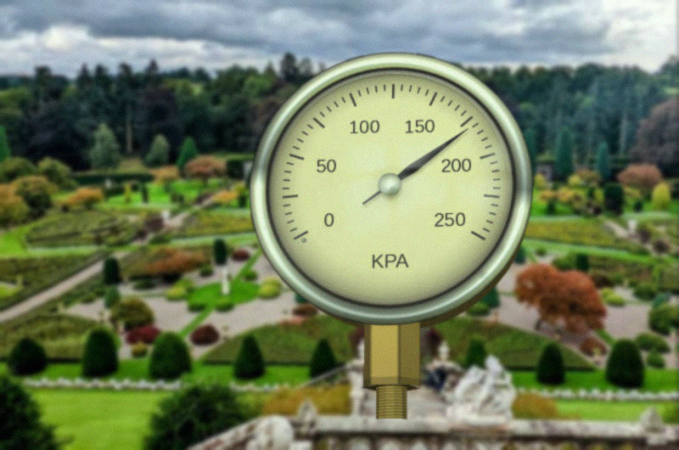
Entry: 180kPa
